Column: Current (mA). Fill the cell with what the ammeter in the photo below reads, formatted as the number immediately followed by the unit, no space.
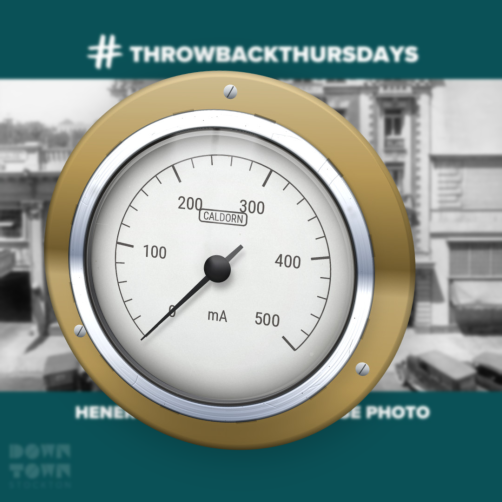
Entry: 0mA
